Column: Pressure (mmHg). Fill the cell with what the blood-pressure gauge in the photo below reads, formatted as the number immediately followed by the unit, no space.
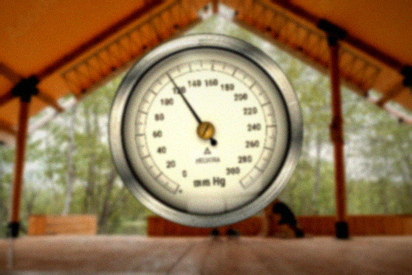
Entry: 120mmHg
